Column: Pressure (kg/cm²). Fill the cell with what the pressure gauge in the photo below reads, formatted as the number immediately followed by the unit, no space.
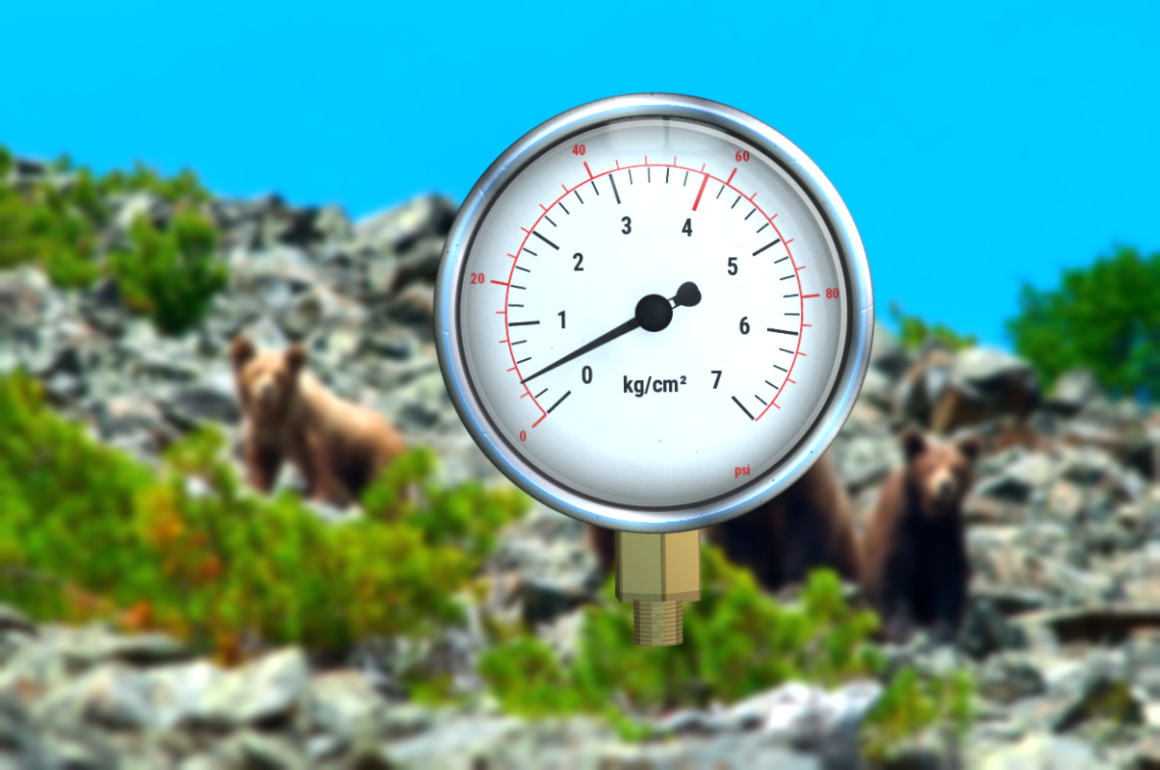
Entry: 0.4kg/cm²
